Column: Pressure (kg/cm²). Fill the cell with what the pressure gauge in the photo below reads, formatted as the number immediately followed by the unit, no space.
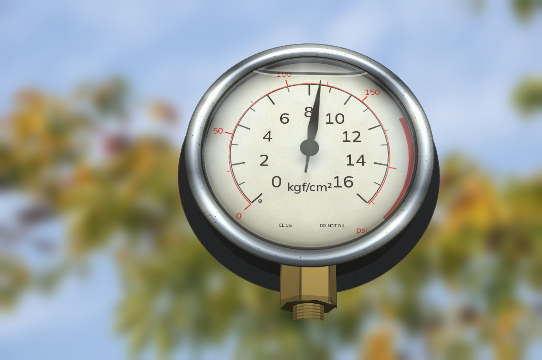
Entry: 8.5kg/cm²
